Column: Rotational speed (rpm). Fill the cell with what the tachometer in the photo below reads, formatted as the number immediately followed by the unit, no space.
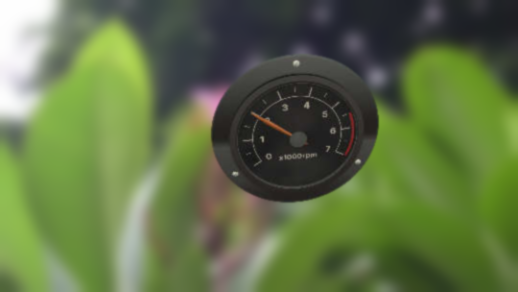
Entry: 2000rpm
